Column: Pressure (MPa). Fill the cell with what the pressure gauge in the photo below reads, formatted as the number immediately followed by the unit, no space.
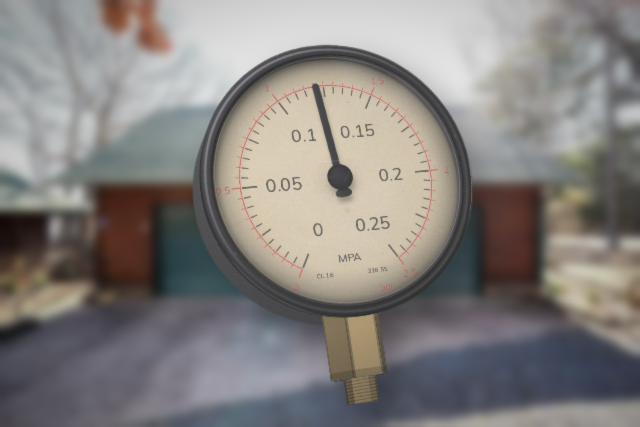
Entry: 0.12MPa
